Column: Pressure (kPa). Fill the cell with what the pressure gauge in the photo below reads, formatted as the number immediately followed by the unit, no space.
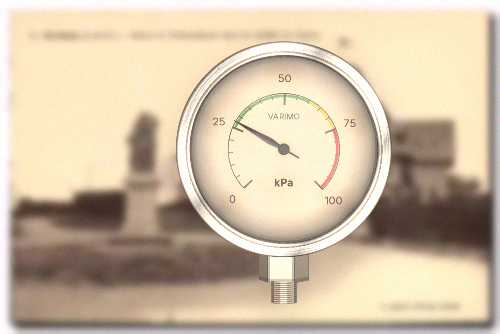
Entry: 27.5kPa
